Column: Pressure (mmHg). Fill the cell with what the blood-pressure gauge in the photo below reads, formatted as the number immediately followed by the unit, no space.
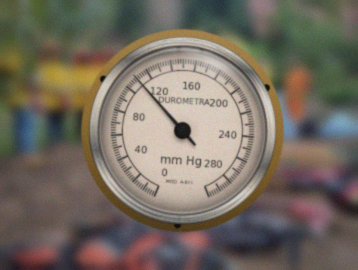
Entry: 110mmHg
